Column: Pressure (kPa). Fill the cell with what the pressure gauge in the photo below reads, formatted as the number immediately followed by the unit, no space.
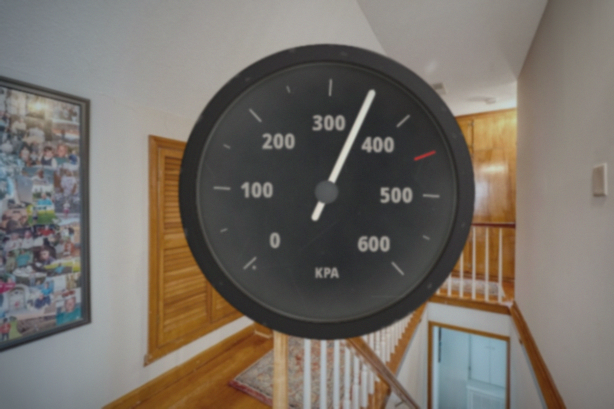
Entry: 350kPa
